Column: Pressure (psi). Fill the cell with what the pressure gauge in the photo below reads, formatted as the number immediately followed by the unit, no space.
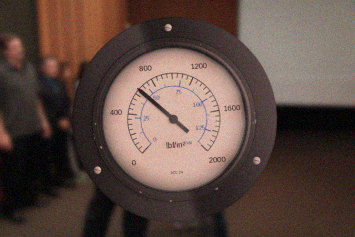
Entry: 650psi
